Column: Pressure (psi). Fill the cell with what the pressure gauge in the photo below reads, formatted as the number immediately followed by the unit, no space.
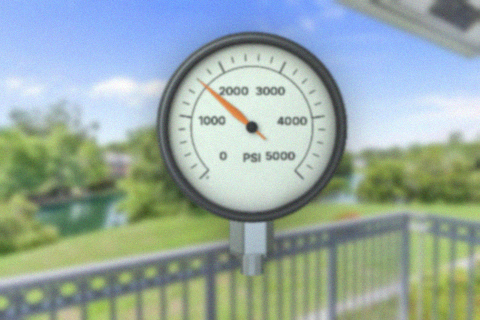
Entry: 1600psi
